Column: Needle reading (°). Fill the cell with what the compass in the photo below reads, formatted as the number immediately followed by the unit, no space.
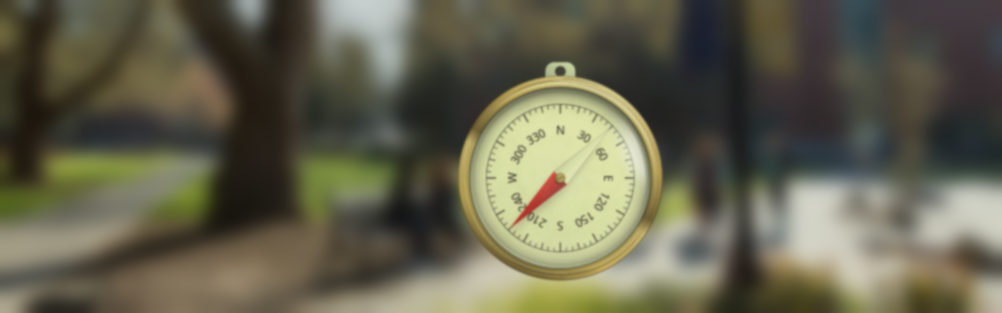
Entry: 225°
